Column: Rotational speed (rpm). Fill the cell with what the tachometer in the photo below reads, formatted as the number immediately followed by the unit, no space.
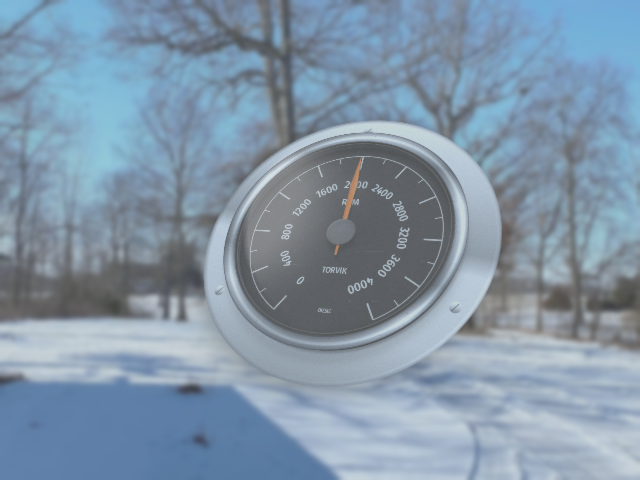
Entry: 2000rpm
